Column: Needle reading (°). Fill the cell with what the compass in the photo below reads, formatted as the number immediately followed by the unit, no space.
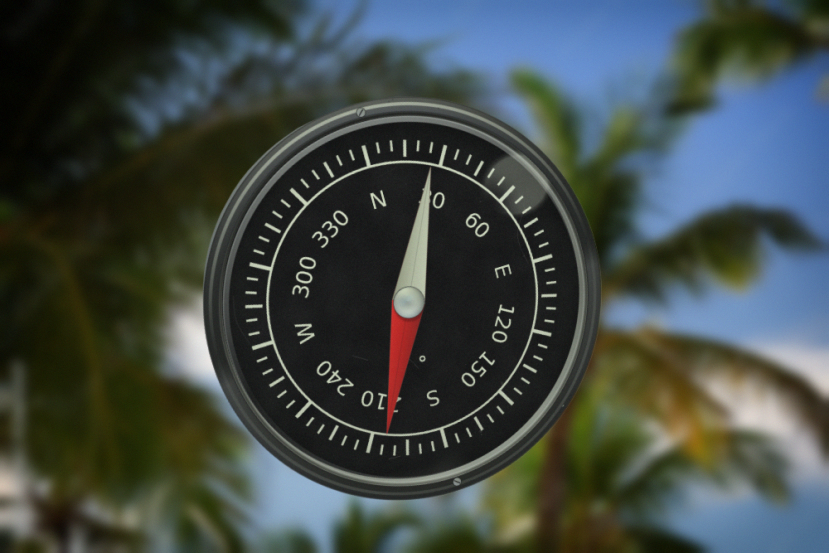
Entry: 205°
